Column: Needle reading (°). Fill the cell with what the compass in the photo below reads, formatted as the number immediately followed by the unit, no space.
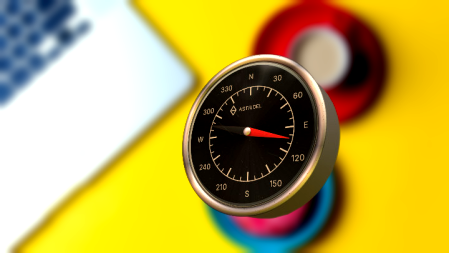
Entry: 105°
